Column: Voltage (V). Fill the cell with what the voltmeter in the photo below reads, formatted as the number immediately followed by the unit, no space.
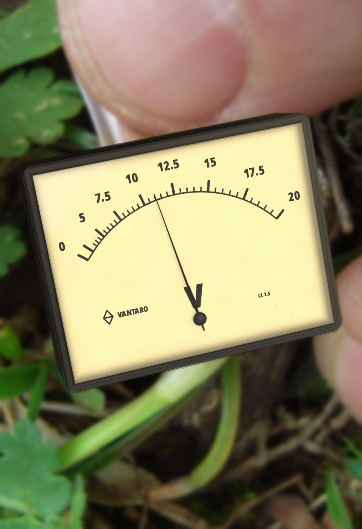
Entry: 11V
